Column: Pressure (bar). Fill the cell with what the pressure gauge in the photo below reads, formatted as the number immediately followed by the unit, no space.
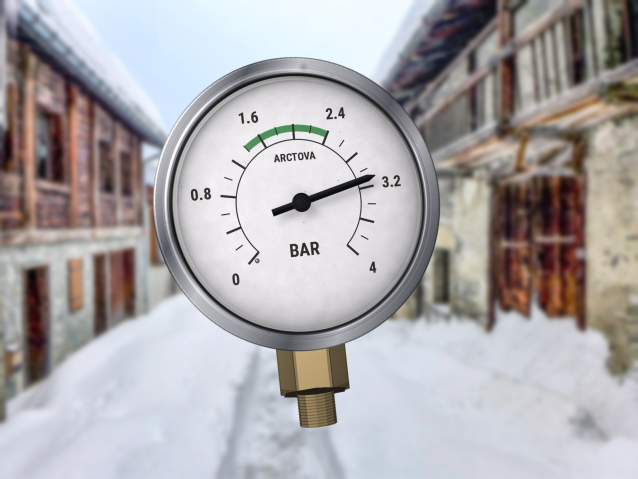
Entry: 3.1bar
